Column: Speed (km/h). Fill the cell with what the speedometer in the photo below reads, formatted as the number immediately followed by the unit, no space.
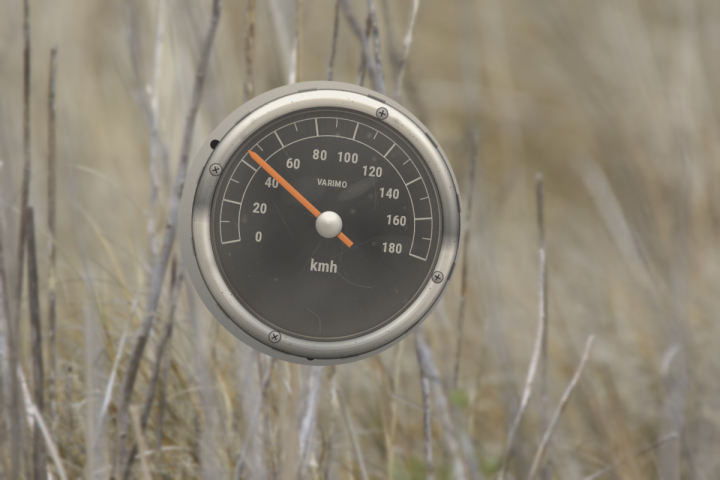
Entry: 45km/h
